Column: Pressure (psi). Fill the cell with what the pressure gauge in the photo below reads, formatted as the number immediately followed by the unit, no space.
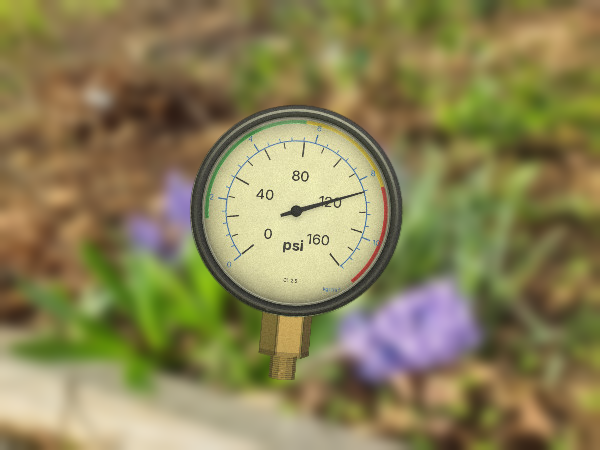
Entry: 120psi
